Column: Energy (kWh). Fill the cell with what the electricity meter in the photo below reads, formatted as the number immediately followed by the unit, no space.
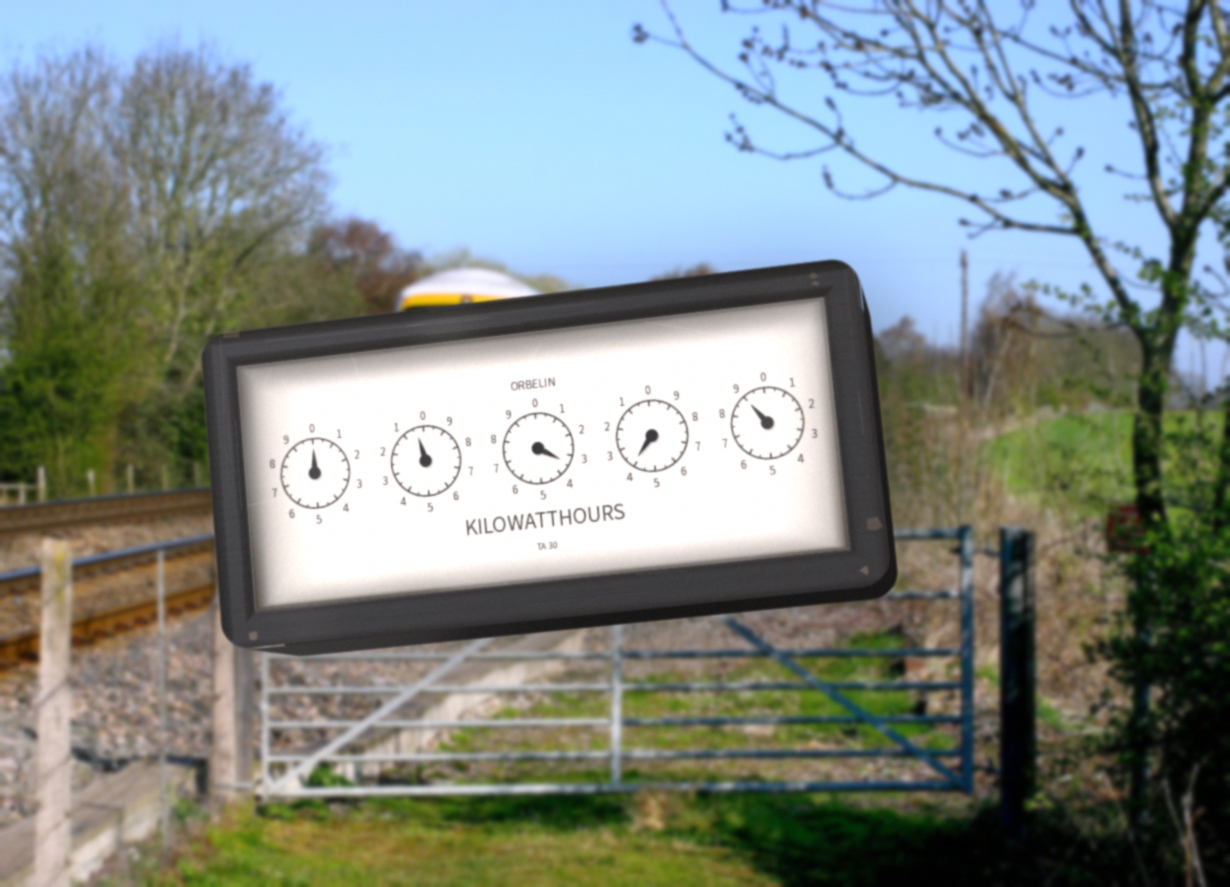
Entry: 339kWh
